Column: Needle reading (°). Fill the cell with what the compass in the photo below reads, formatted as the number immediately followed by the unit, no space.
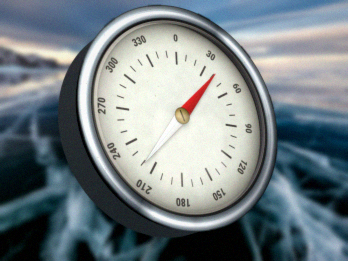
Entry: 40°
